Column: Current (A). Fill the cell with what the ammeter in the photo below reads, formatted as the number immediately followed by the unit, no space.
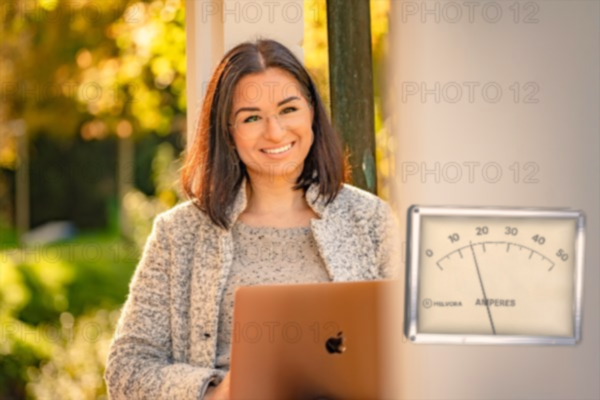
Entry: 15A
